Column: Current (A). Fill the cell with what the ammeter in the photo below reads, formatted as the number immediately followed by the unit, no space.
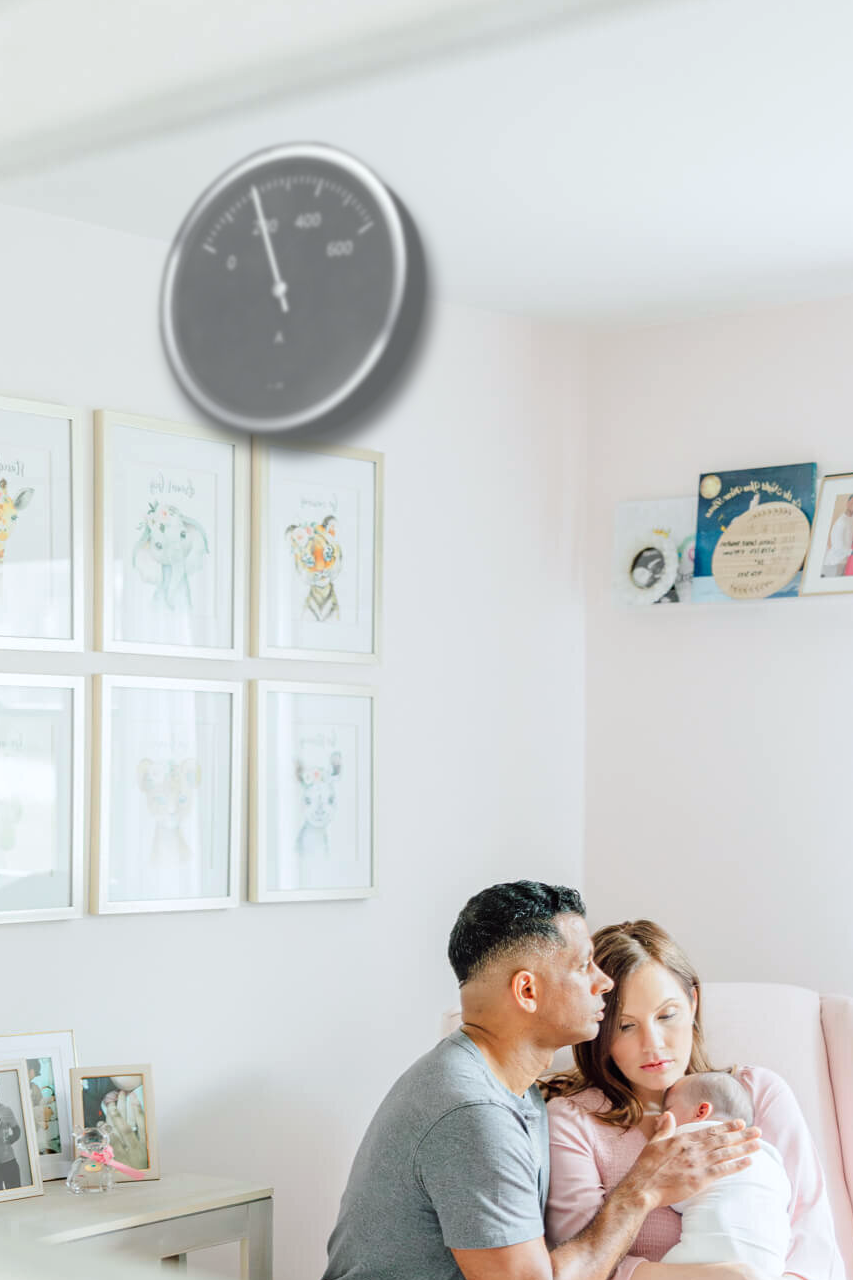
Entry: 200A
